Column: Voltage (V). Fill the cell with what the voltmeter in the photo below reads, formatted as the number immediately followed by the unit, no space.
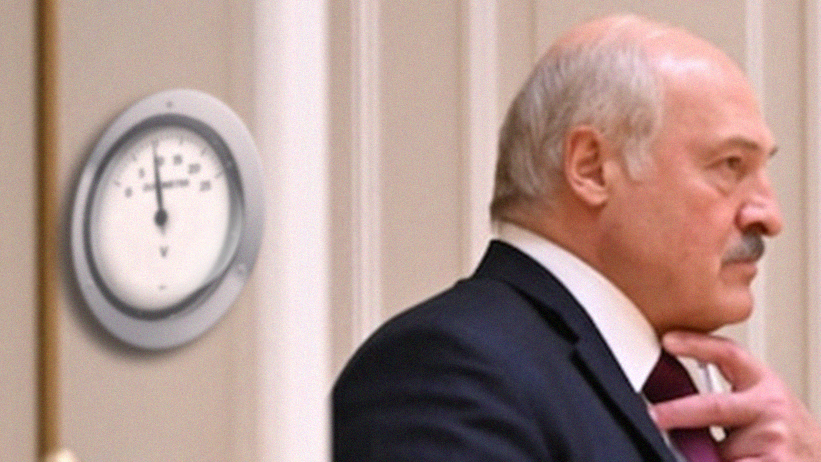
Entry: 10V
